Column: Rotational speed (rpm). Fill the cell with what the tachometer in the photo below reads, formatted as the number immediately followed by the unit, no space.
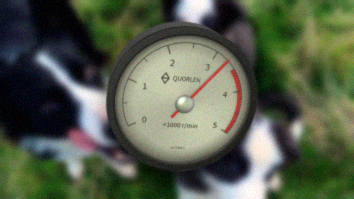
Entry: 3250rpm
